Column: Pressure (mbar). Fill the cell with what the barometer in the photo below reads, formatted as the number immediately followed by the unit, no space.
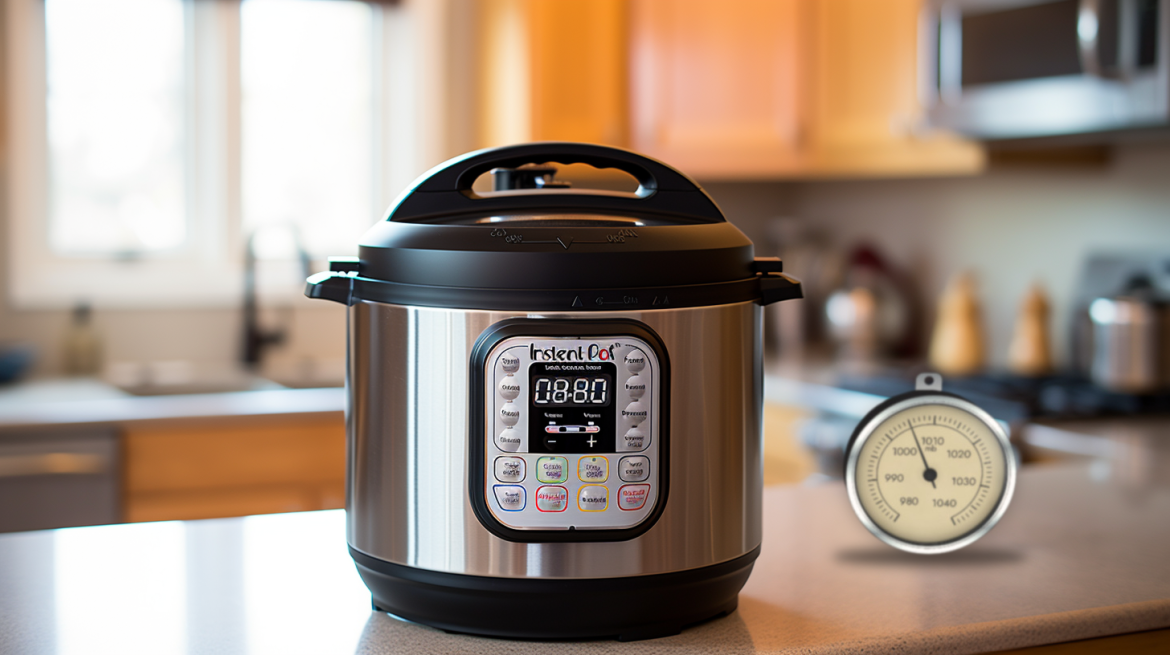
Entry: 1005mbar
